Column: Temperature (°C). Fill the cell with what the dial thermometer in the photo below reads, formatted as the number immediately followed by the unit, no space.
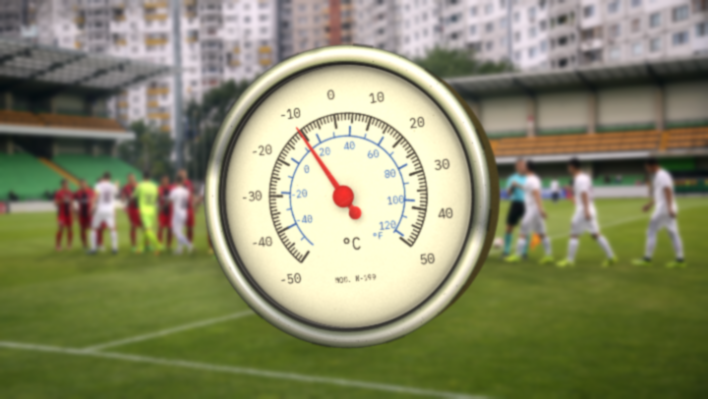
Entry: -10°C
